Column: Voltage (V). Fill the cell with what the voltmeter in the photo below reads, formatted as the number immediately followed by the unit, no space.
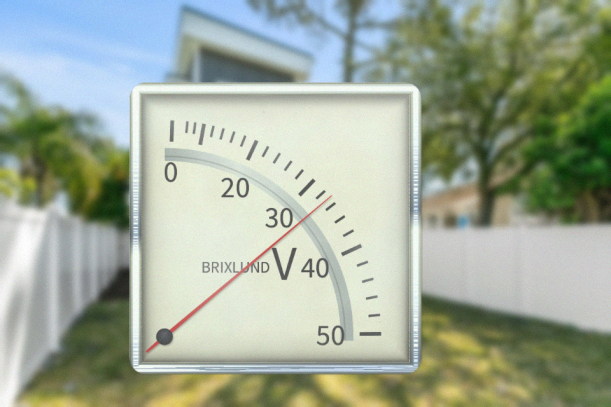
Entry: 33V
